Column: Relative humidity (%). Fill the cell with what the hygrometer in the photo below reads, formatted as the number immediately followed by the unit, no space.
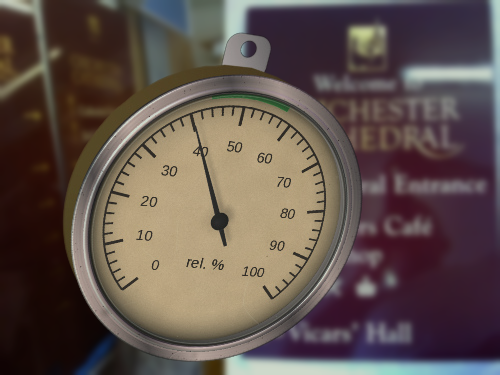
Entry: 40%
